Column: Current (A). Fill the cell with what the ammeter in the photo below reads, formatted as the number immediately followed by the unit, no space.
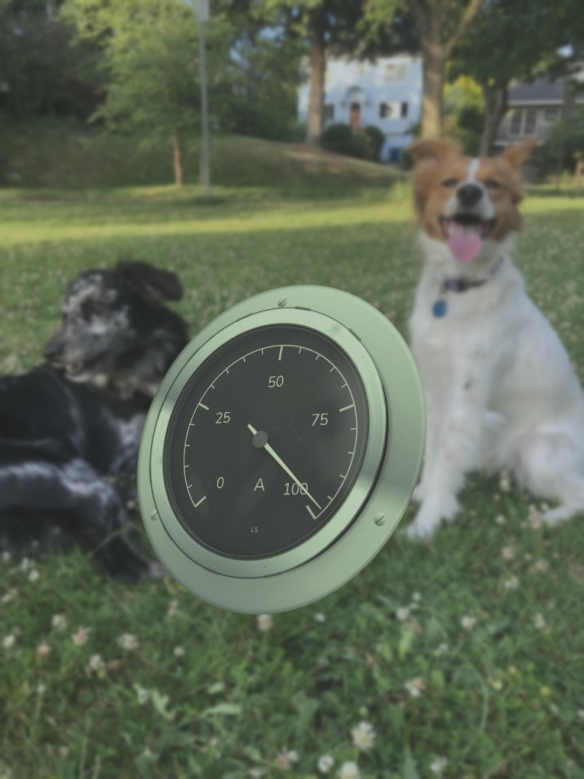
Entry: 97.5A
